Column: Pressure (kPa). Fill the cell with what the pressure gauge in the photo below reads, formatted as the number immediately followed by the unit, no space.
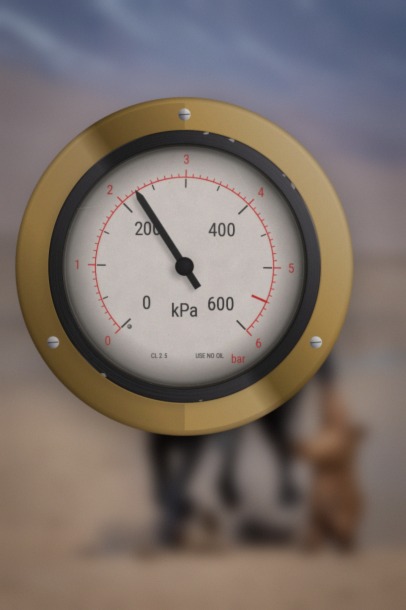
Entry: 225kPa
